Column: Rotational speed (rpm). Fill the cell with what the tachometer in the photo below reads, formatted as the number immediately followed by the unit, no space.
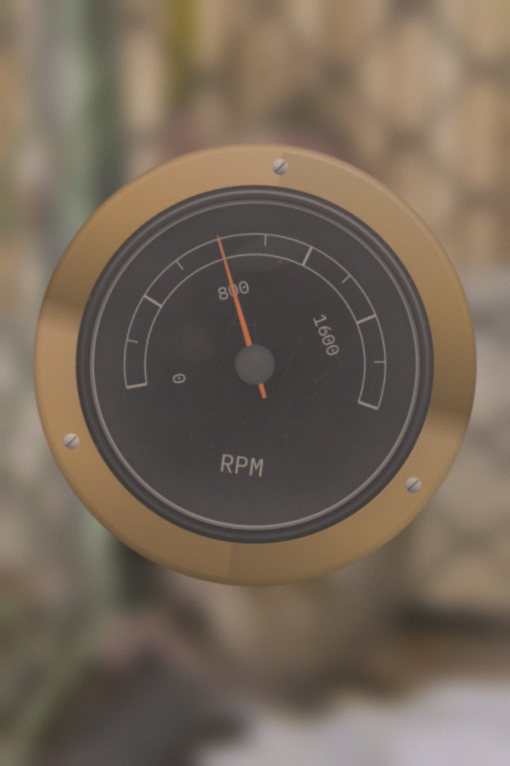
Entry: 800rpm
